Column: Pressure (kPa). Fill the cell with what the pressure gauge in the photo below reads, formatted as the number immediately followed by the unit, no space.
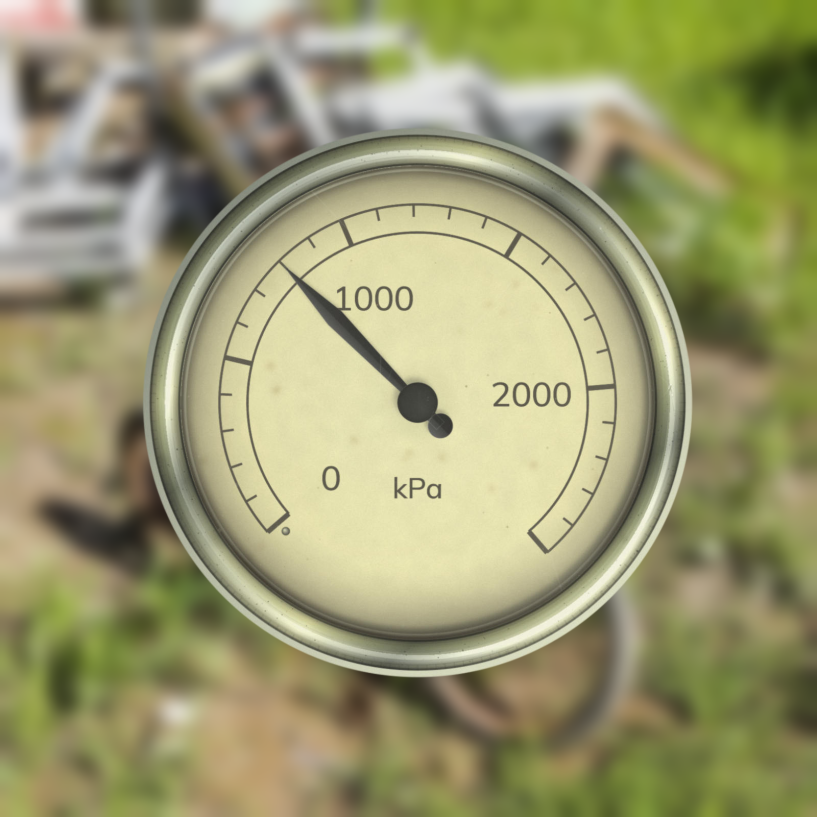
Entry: 800kPa
